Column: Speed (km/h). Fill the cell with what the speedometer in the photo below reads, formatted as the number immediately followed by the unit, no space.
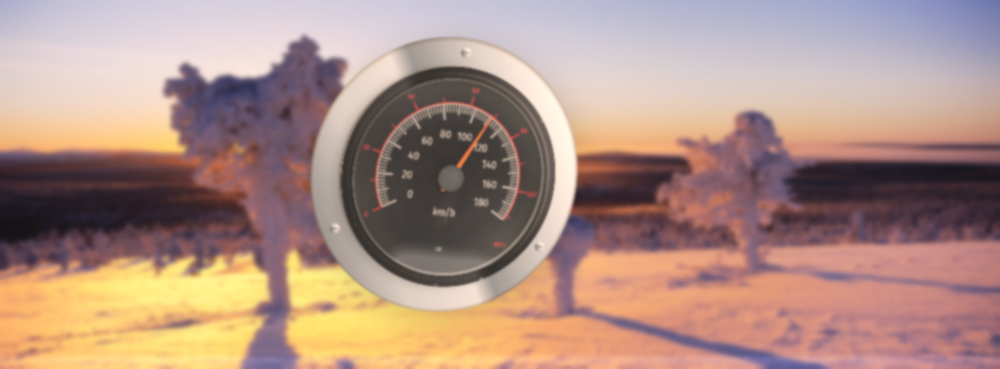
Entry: 110km/h
